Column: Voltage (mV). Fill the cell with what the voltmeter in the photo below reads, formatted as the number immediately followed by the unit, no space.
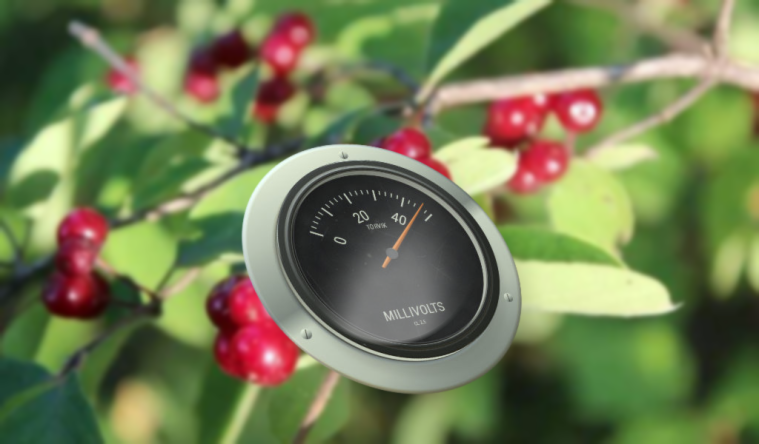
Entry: 46mV
